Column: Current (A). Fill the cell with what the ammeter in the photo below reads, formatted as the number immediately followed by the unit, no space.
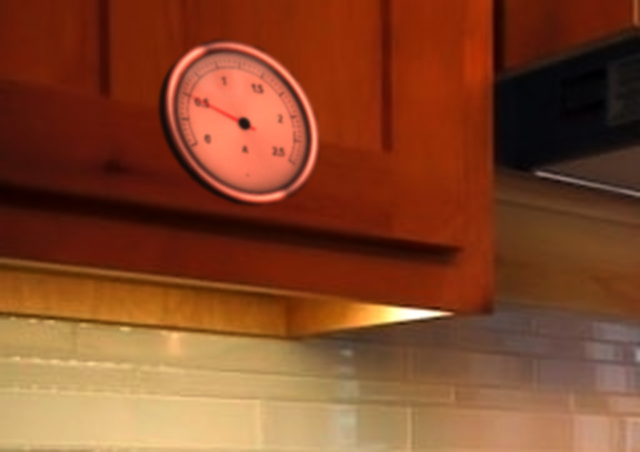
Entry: 0.5A
